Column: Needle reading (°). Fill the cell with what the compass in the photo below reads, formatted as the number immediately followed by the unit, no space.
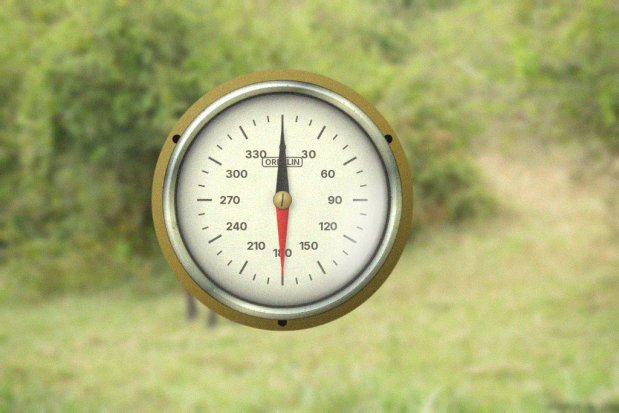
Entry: 180°
